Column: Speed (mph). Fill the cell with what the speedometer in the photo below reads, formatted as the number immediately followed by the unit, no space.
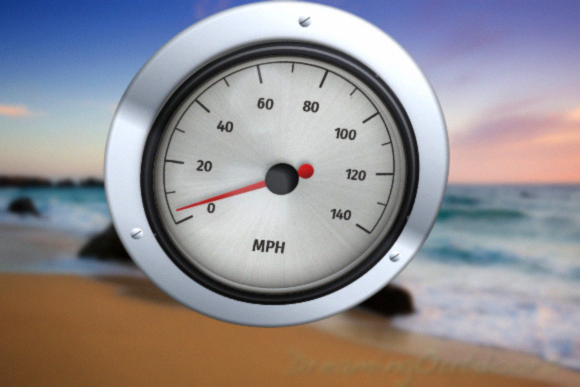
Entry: 5mph
